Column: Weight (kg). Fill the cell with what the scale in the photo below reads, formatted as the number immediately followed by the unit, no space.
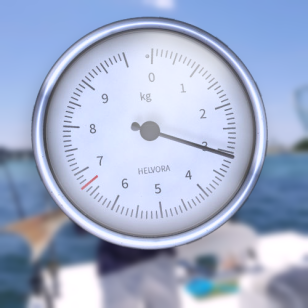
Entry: 3.1kg
